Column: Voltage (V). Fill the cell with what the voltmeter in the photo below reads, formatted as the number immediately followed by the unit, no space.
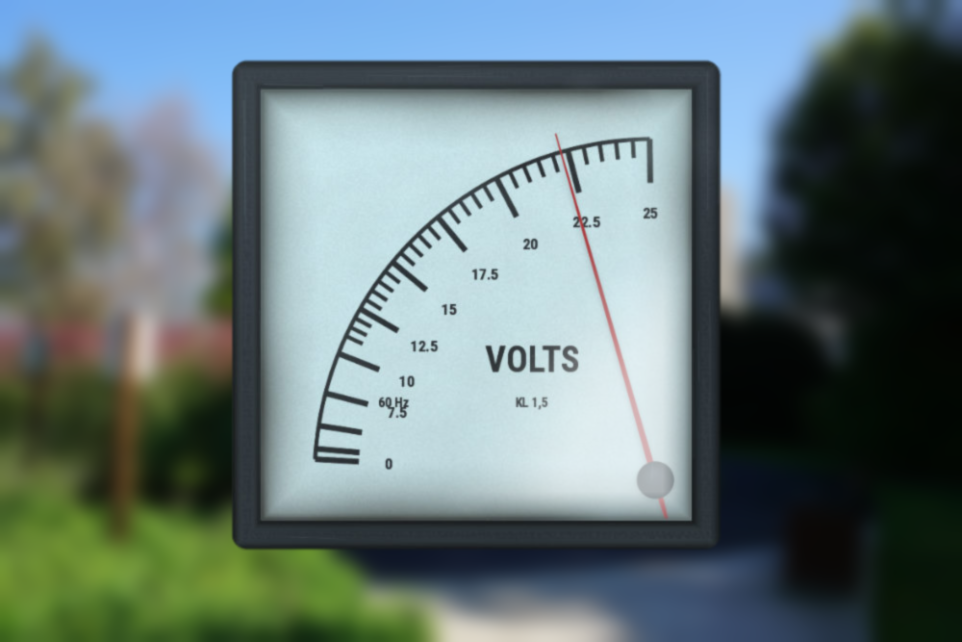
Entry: 22.25V
